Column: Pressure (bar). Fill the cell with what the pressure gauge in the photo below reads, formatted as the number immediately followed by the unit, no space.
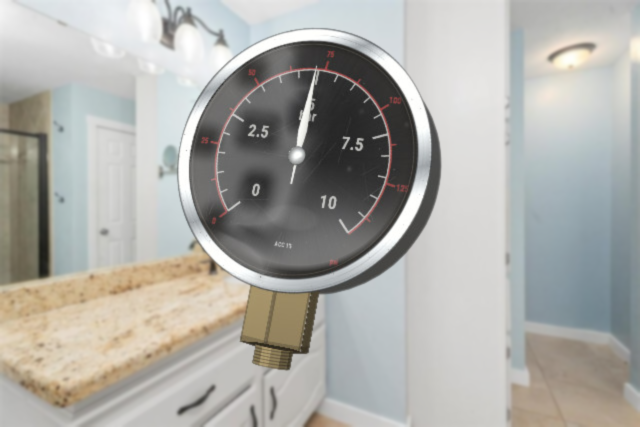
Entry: 5bar
